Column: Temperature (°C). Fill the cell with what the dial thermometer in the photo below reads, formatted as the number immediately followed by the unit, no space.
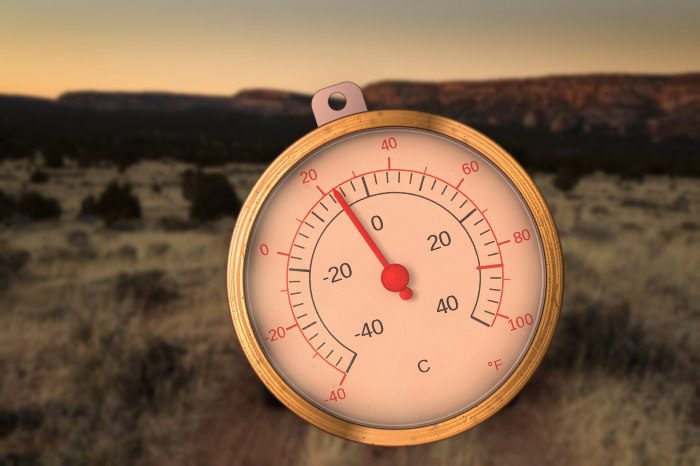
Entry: -5°C
